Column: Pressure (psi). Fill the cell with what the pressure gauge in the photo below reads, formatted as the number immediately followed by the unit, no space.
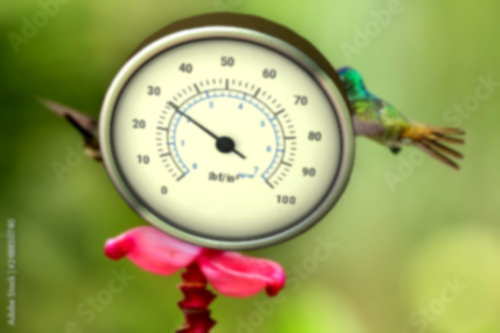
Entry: 30psi
